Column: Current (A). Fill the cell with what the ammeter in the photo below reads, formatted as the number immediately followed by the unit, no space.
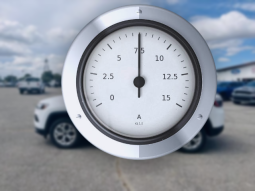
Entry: 7.5A
